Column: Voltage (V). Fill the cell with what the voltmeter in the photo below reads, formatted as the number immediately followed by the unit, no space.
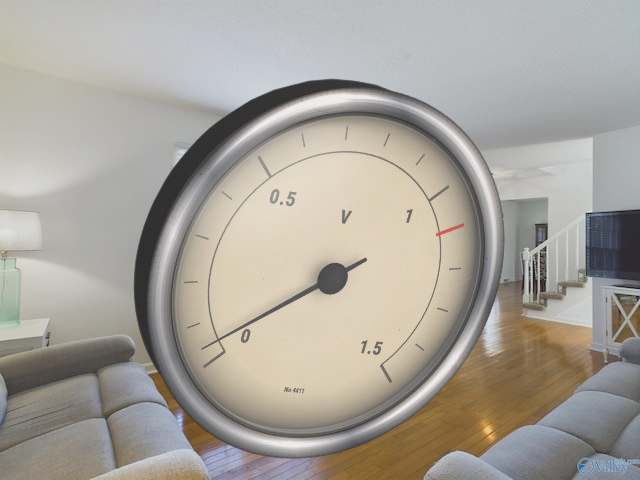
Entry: 0.05V
